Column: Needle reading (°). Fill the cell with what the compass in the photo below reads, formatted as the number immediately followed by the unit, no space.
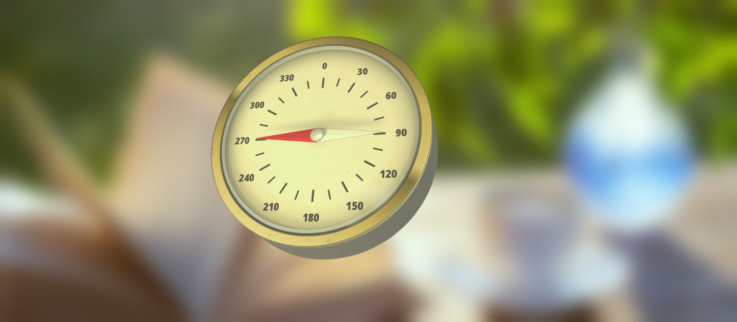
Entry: 270°
